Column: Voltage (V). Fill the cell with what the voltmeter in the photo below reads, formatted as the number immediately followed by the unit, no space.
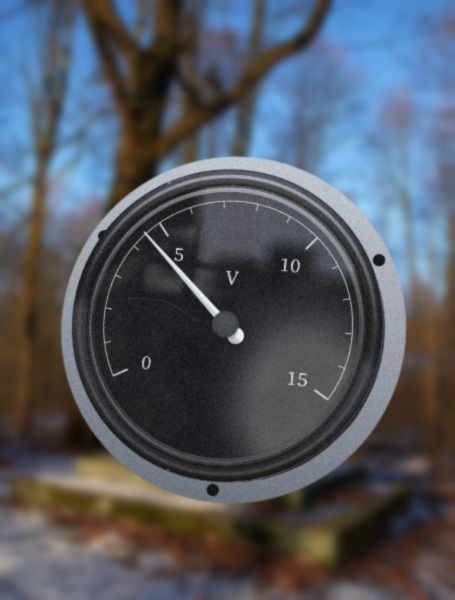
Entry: 4.5V
